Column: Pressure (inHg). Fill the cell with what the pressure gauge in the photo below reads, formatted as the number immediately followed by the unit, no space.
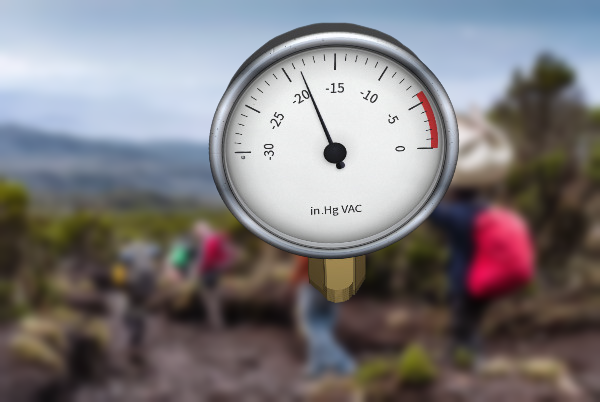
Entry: -18.5inHg
